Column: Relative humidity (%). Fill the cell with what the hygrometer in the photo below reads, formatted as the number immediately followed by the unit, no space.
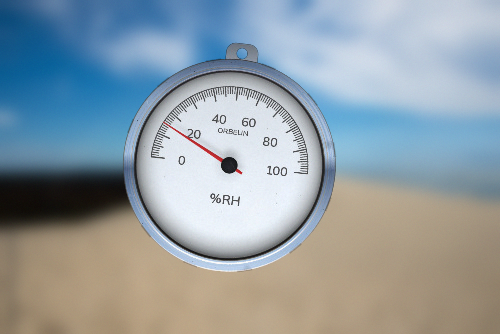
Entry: 15%
